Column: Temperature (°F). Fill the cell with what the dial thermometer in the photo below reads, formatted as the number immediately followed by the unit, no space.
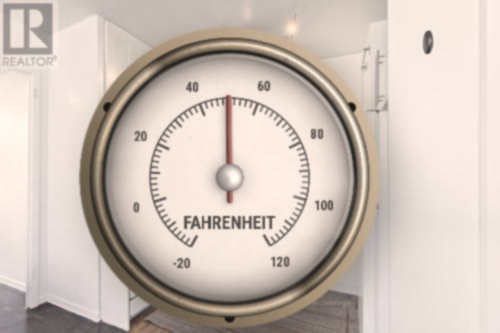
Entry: 50°F
